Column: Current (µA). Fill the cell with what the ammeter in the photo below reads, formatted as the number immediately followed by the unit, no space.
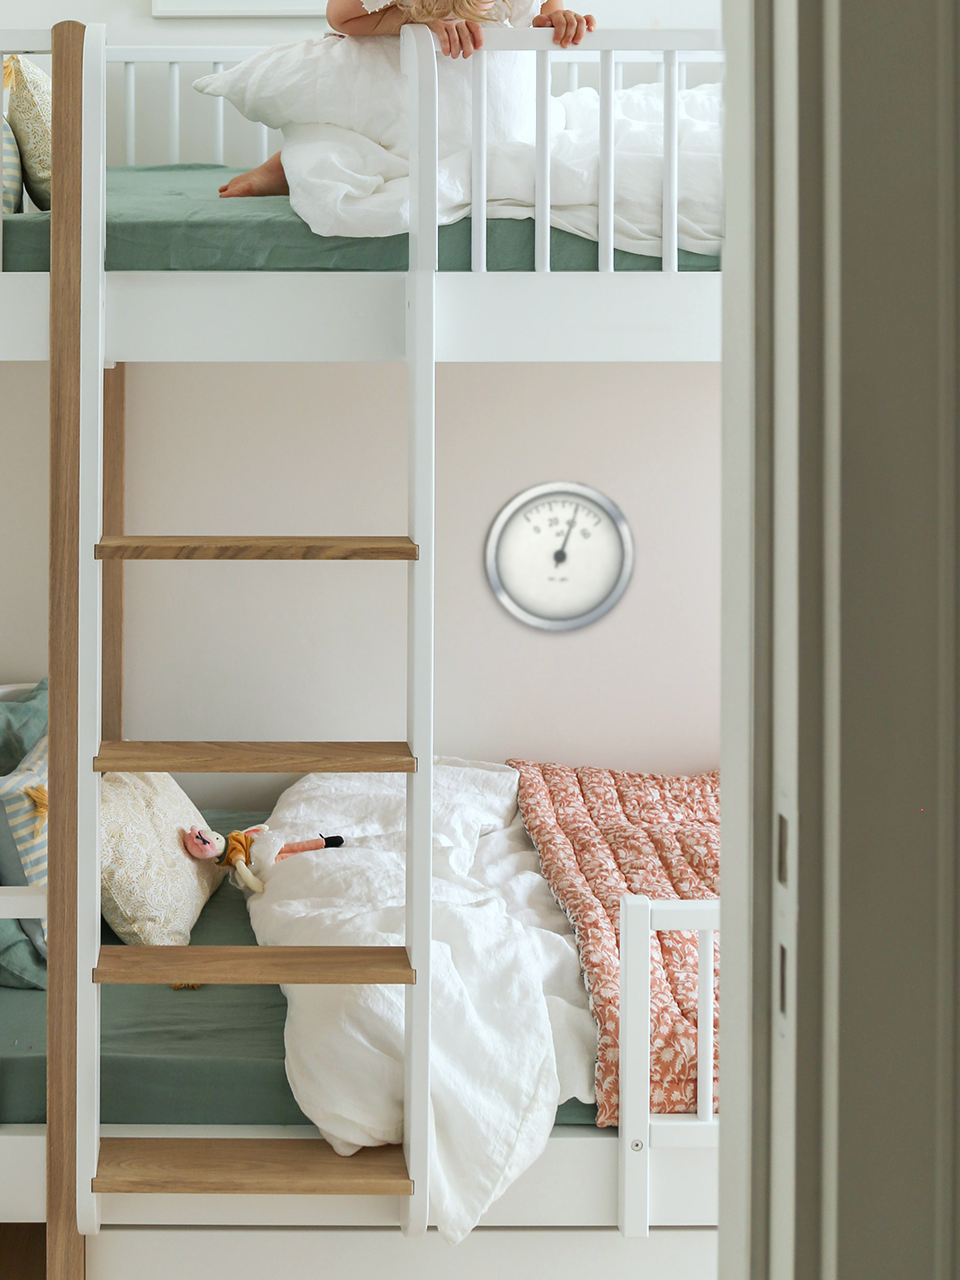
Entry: 40µA
